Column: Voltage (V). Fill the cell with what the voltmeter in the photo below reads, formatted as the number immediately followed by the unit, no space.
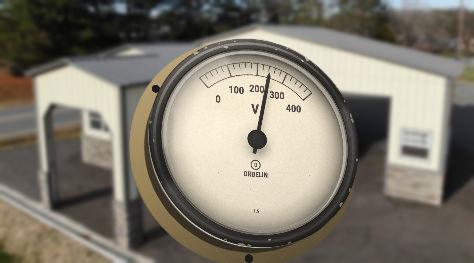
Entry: 240V
